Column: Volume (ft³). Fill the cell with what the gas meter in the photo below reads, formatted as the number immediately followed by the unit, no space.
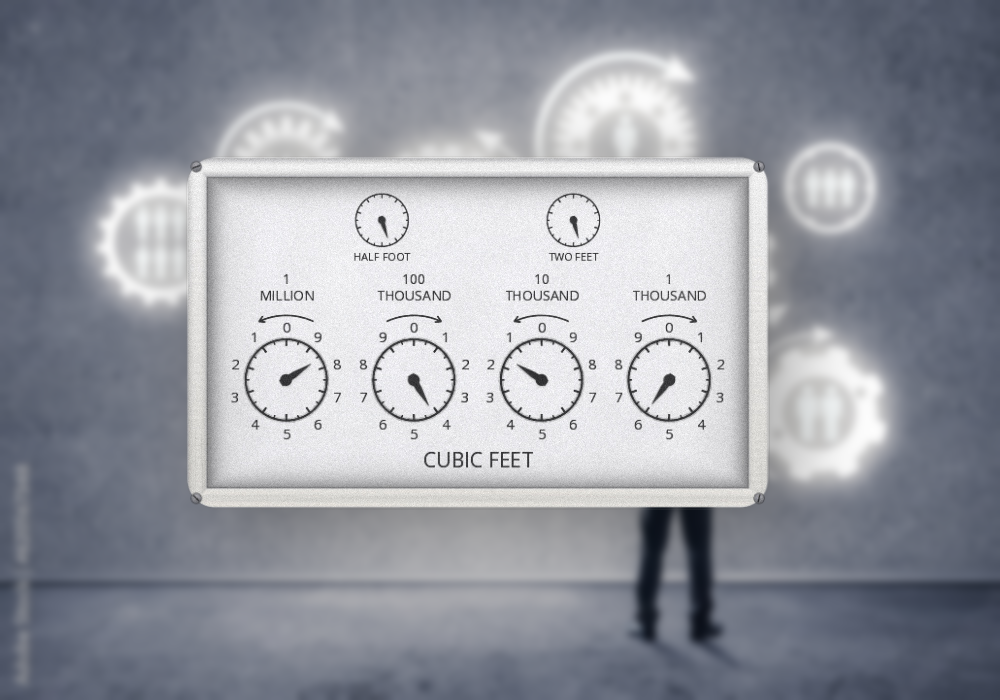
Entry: 841600ft³
